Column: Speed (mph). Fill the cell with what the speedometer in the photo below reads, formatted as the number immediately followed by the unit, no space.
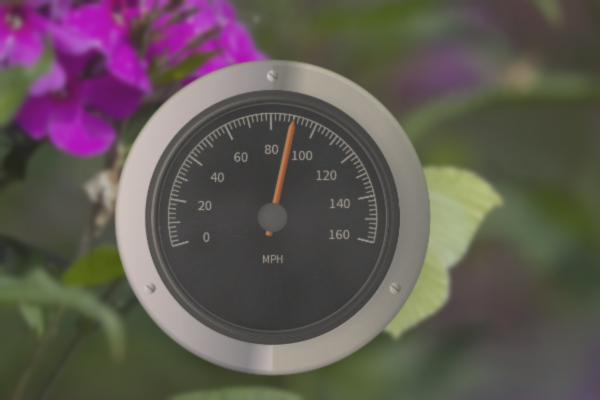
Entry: 90mph
